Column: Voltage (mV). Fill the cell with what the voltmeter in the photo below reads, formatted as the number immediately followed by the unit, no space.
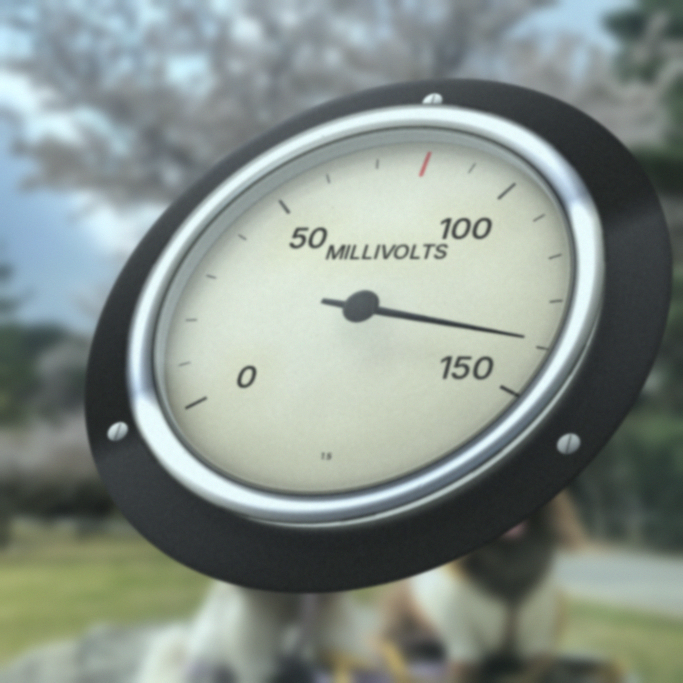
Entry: 140mV
